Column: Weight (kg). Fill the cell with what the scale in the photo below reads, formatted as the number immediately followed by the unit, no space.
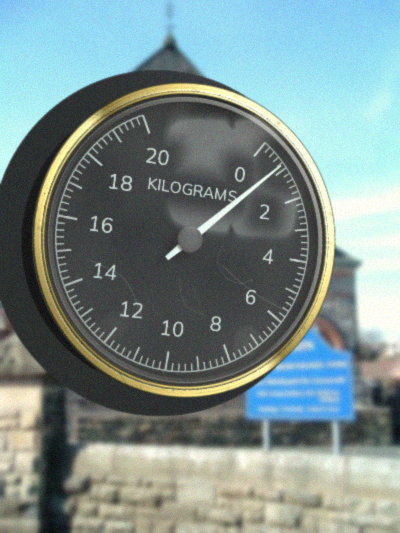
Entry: 0.8kg
